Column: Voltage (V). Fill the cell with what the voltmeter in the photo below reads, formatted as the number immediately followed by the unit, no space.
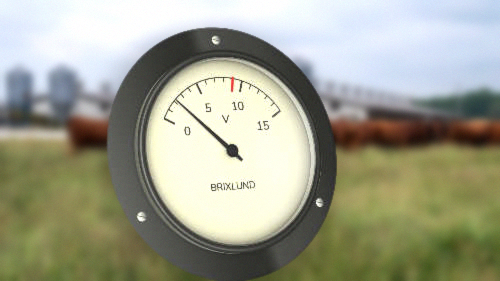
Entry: 2V
